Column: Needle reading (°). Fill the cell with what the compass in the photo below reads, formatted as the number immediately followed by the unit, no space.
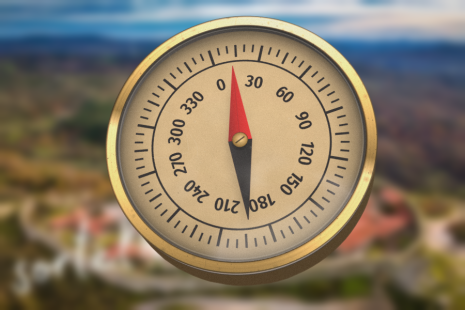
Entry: 12.5°
